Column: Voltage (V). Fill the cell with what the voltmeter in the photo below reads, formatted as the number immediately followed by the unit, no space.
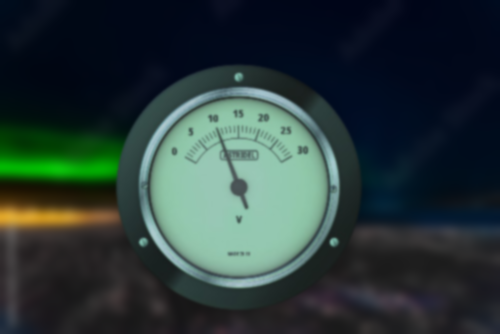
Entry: 10V
